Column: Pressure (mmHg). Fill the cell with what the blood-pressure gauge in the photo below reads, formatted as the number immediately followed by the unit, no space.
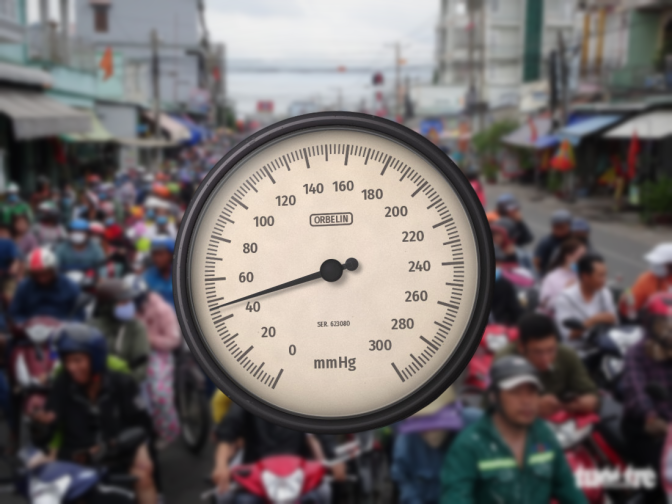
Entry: 46mmHg
